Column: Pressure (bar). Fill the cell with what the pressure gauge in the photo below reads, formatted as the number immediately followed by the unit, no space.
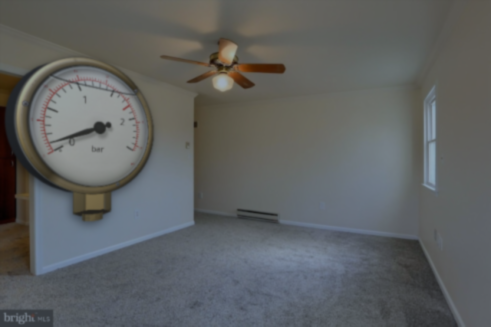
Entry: 0.1bar
